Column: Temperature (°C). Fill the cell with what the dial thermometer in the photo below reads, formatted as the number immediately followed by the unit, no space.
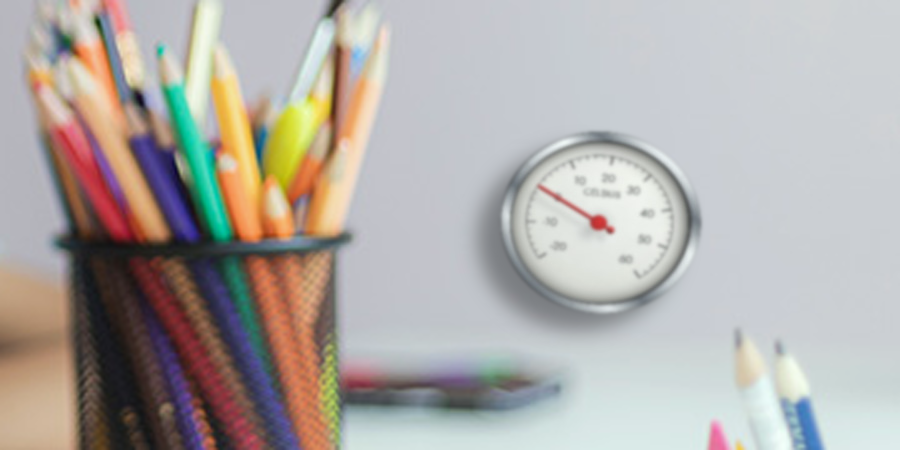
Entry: 0°C
